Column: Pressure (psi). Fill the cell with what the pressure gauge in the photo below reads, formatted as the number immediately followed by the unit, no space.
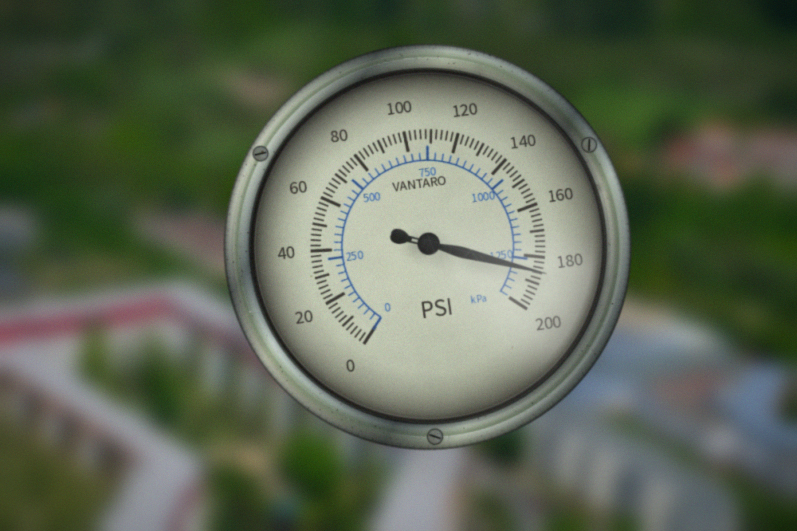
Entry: 186psi
